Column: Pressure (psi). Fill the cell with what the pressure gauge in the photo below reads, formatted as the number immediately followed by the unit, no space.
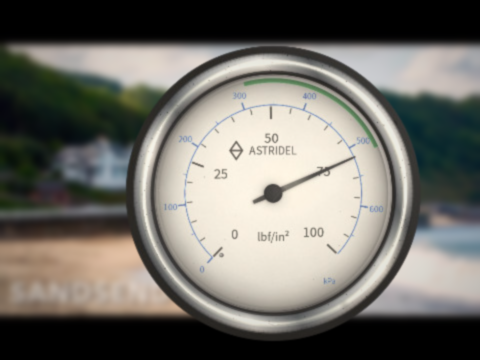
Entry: 75psi
